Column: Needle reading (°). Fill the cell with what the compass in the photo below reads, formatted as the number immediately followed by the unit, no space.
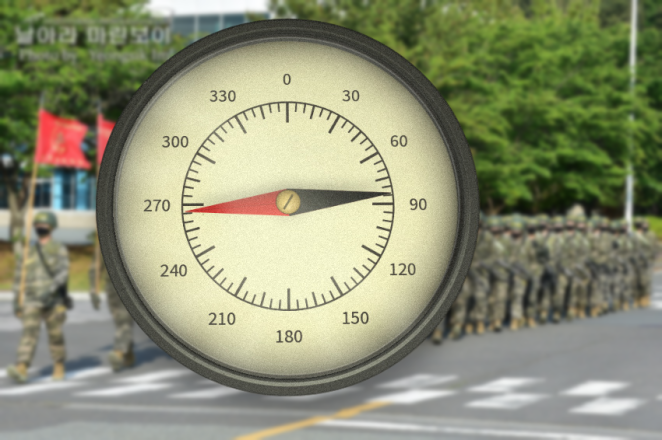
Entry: 265°
